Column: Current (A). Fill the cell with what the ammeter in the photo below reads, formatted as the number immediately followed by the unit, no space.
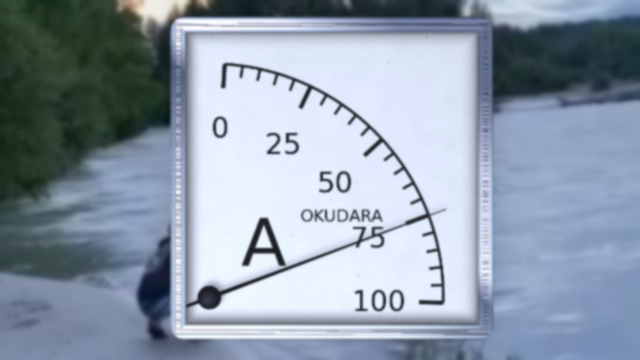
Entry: 75A
